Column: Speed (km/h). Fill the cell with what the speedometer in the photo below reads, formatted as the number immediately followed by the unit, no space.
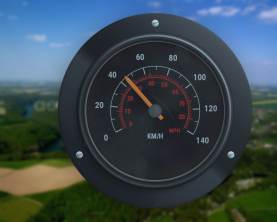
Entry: 45km/h
